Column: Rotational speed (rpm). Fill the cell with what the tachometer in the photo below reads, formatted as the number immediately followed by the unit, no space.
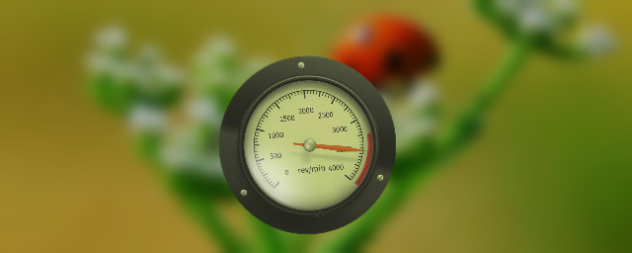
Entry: 3500rpm
